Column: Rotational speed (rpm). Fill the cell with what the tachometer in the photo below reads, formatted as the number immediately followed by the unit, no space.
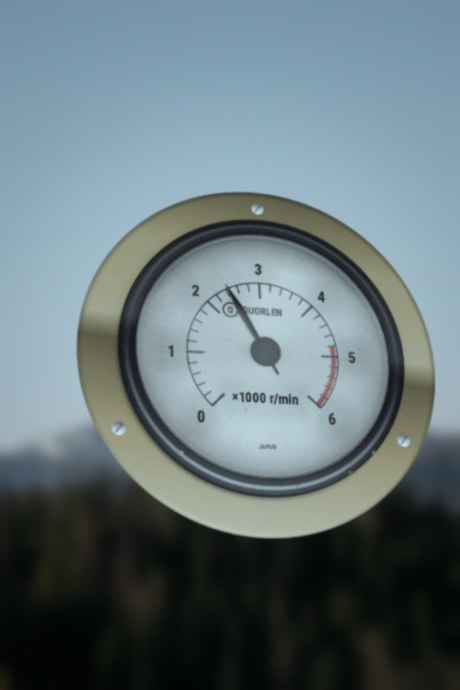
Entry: 2400rpm
